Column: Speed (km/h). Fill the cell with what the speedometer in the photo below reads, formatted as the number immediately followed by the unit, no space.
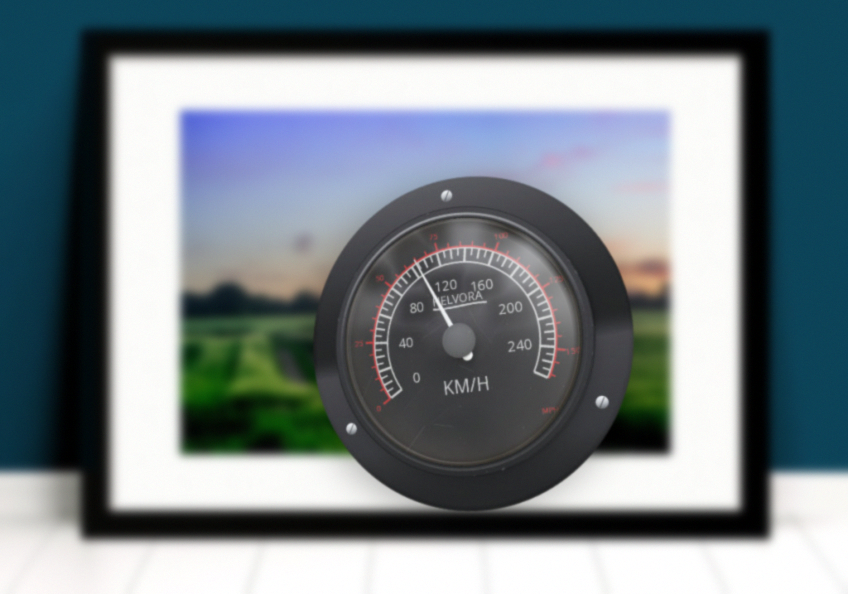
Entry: 105km/h
